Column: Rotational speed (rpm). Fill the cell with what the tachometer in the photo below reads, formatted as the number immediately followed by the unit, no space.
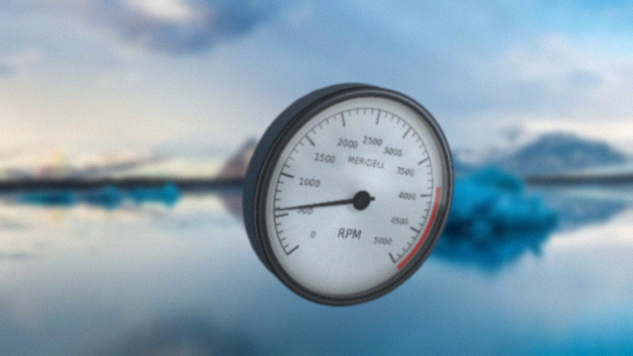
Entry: 600rpm
